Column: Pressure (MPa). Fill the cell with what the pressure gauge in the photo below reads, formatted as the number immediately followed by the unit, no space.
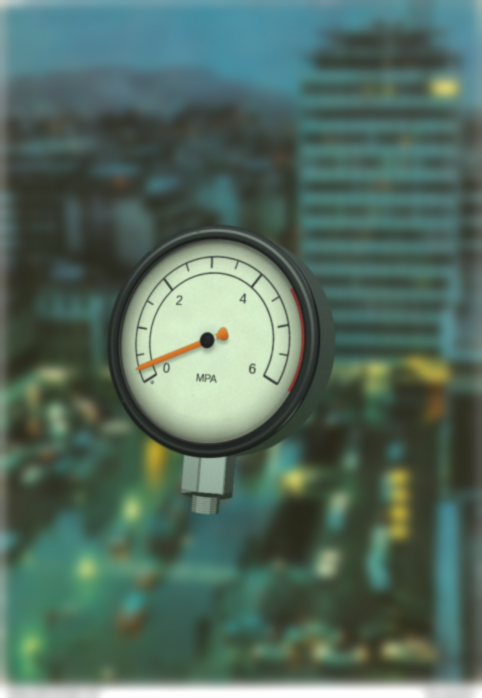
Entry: 0.25MPa
